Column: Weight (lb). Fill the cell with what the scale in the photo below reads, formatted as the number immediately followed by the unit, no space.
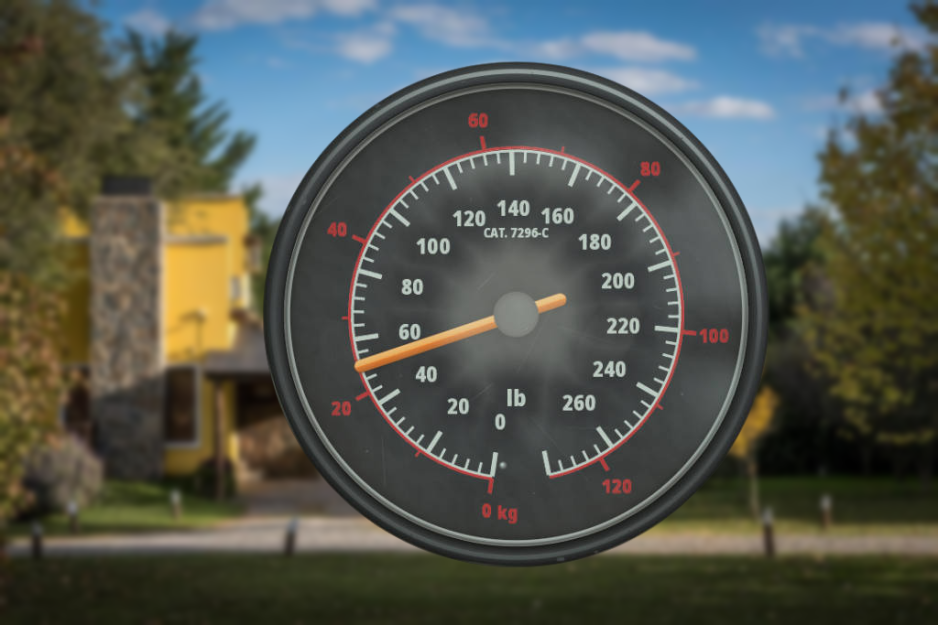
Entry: 52lb
